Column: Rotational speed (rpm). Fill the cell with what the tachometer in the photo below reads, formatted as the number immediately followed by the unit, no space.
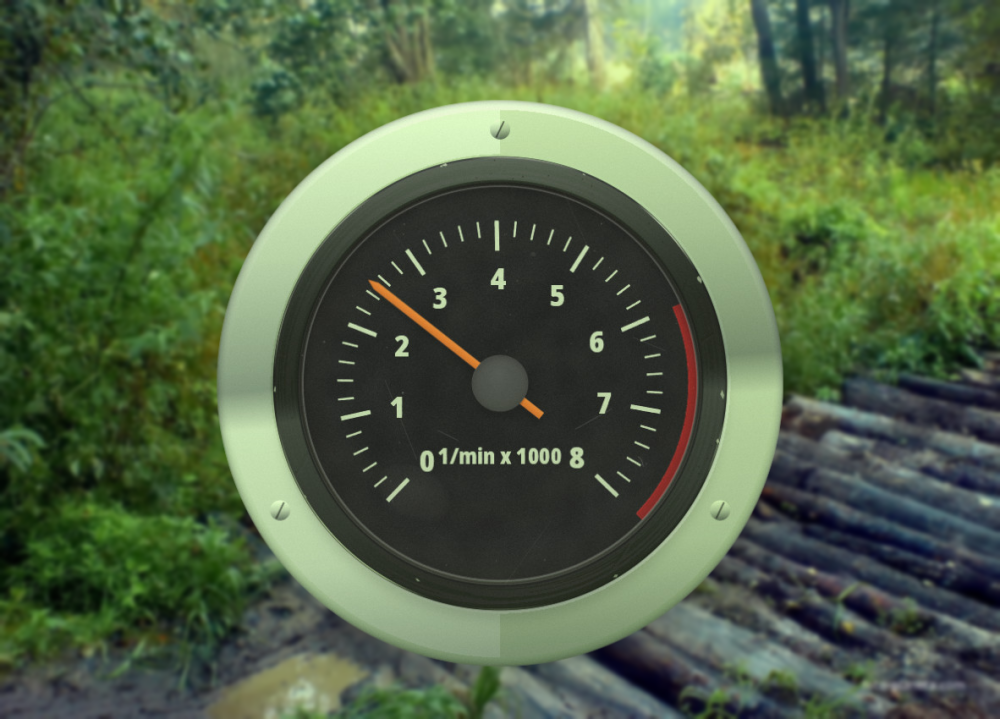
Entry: 2500rpm
